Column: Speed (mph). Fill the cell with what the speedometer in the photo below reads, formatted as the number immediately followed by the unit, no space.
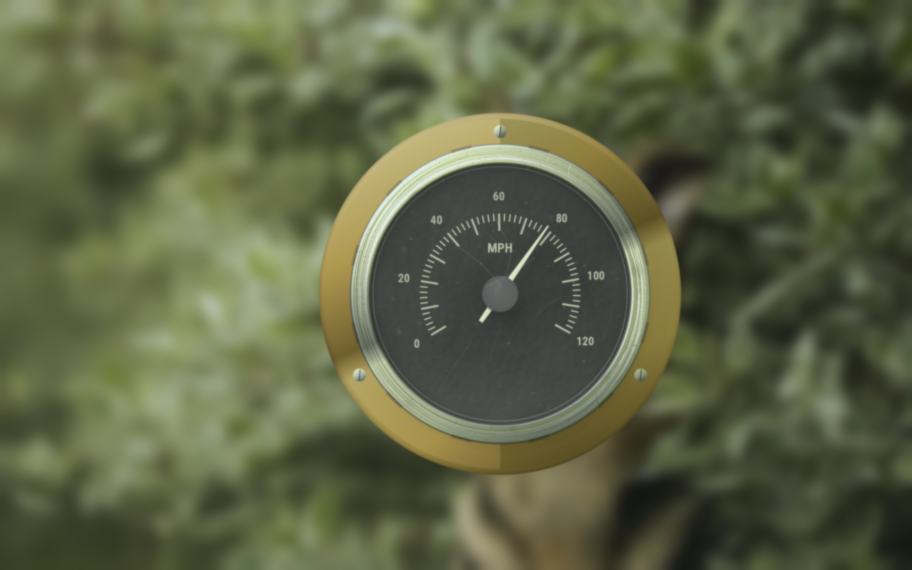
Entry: 78mph
